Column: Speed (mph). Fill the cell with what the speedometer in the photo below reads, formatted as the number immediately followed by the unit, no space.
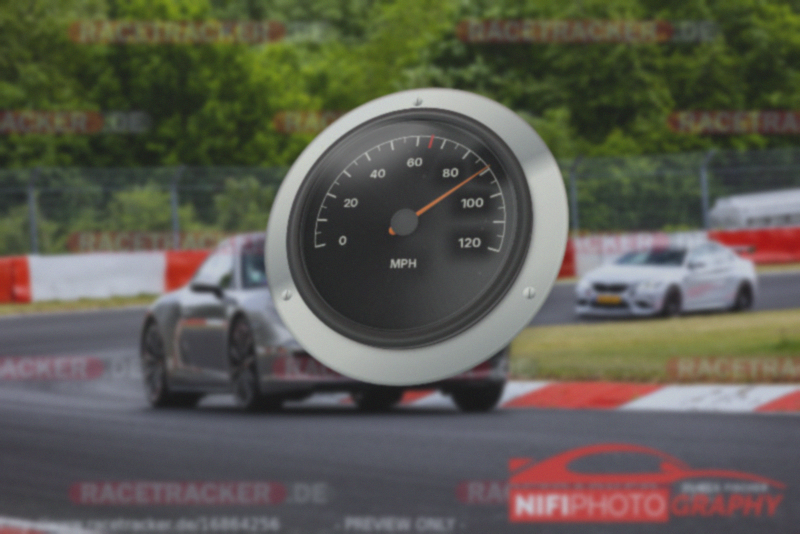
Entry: 90mph
